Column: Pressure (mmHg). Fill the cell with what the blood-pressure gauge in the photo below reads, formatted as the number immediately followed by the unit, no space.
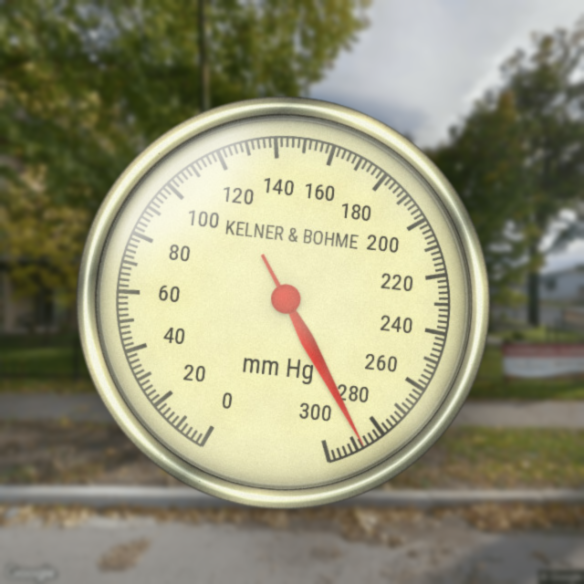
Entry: 288mmHg
